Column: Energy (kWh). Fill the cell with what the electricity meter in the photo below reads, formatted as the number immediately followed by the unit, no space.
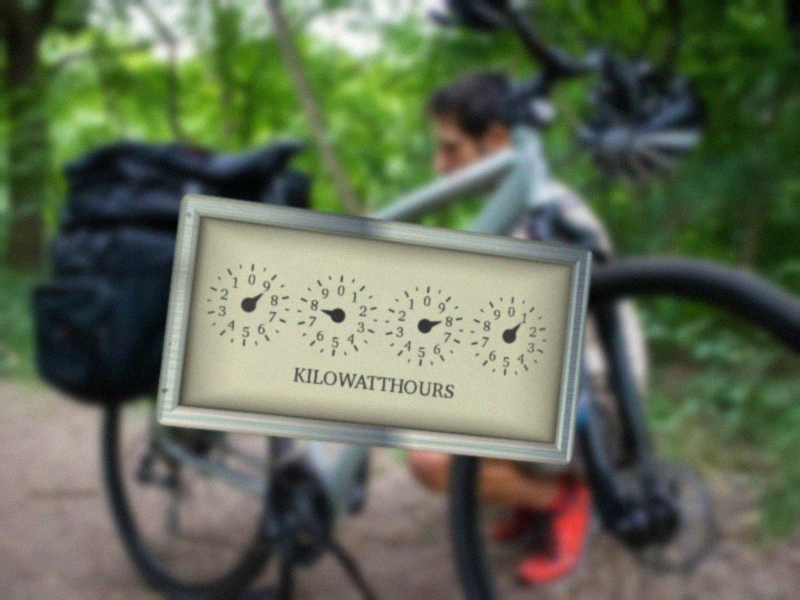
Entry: 8781kWh
